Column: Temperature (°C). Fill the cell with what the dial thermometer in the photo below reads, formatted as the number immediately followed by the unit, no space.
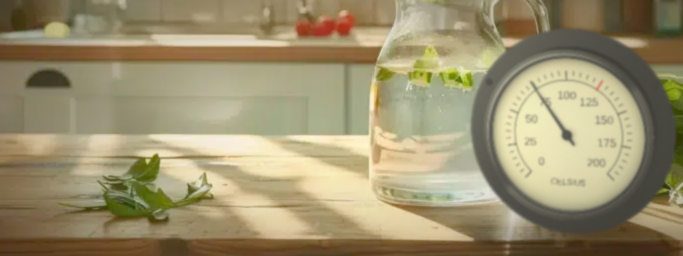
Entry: 75°C
